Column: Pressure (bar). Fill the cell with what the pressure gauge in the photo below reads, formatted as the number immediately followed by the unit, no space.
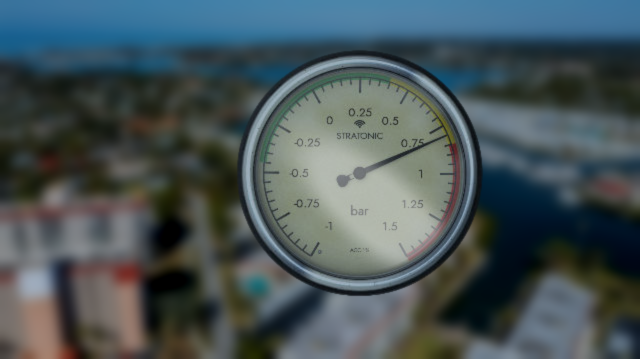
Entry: 0.8bar
